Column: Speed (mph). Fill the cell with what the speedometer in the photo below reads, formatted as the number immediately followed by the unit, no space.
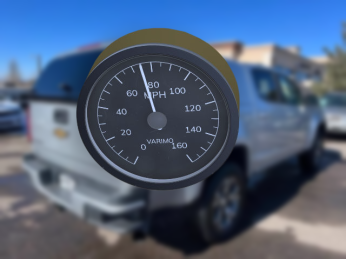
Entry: 75mph
